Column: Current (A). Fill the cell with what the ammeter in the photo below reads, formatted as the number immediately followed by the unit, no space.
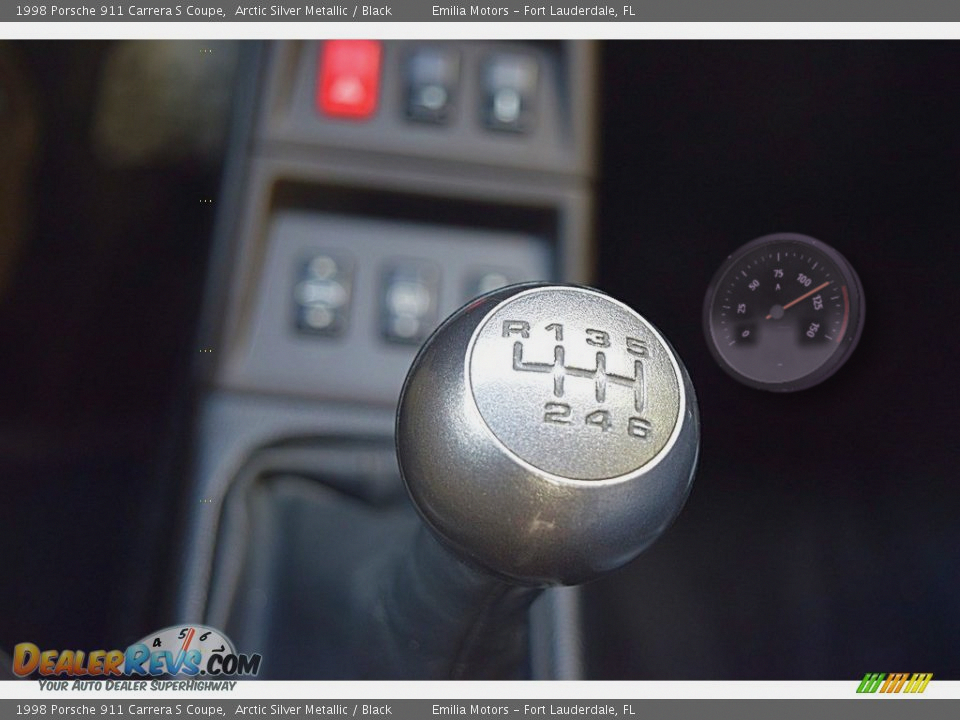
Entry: 115A
